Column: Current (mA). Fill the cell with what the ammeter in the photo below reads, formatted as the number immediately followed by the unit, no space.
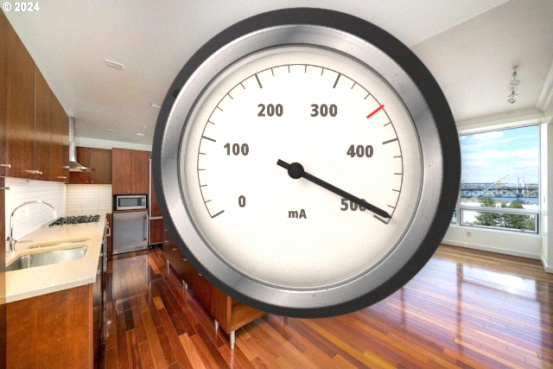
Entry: 490mA
